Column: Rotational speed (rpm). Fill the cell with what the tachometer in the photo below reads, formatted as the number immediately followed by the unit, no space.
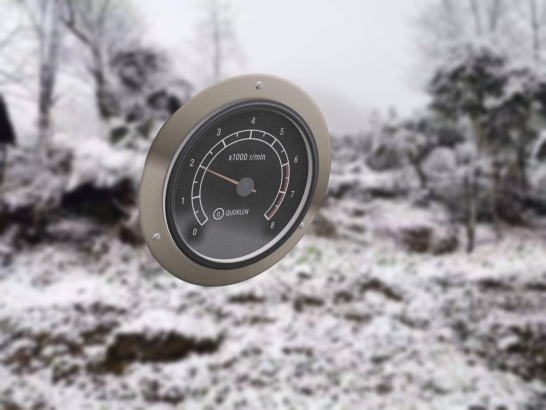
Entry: 2000rpm
